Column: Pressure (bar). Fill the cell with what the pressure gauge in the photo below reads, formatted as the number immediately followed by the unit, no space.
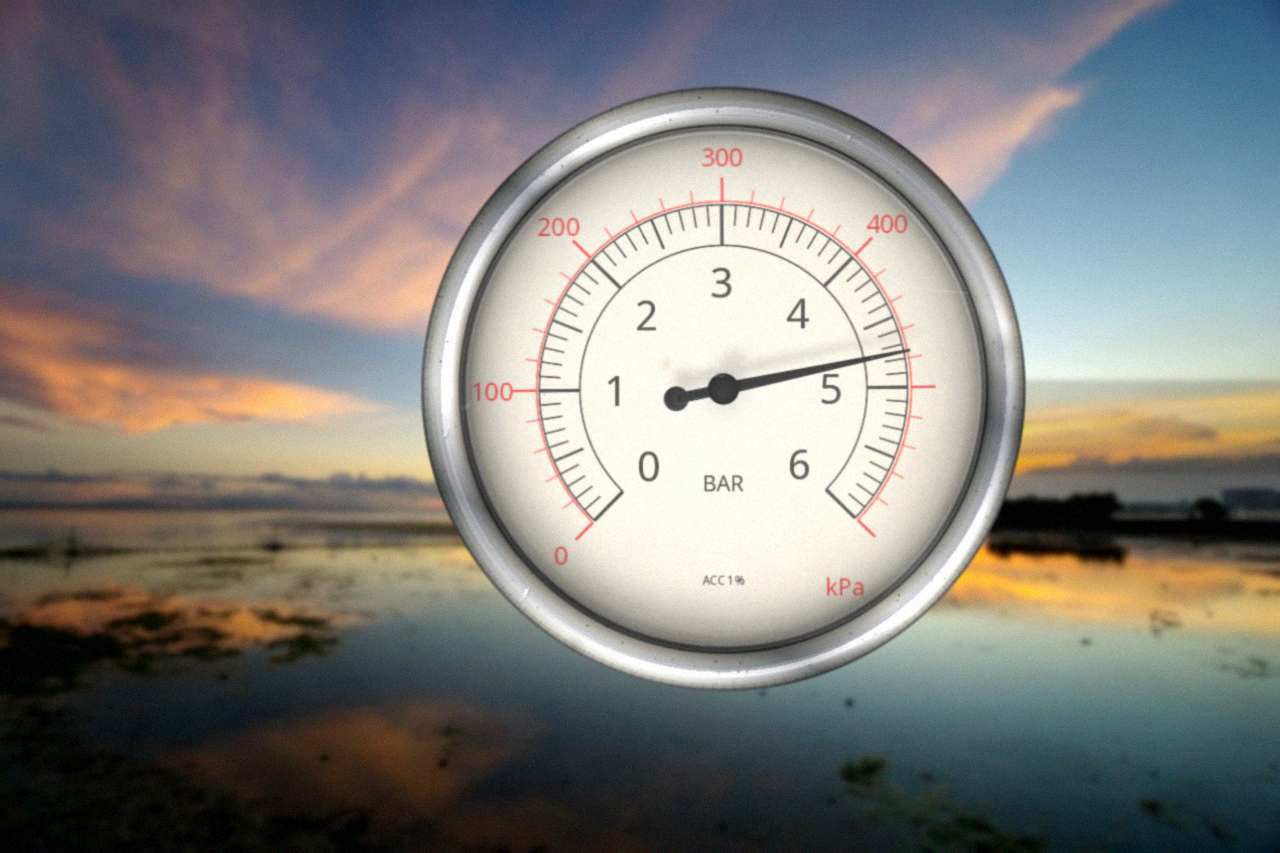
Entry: 4.75bar
